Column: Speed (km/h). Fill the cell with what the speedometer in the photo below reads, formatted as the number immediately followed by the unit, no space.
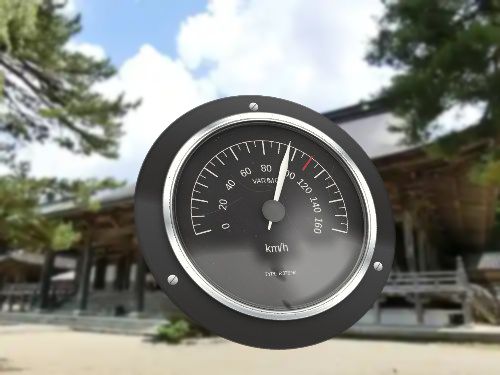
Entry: 95km/h
